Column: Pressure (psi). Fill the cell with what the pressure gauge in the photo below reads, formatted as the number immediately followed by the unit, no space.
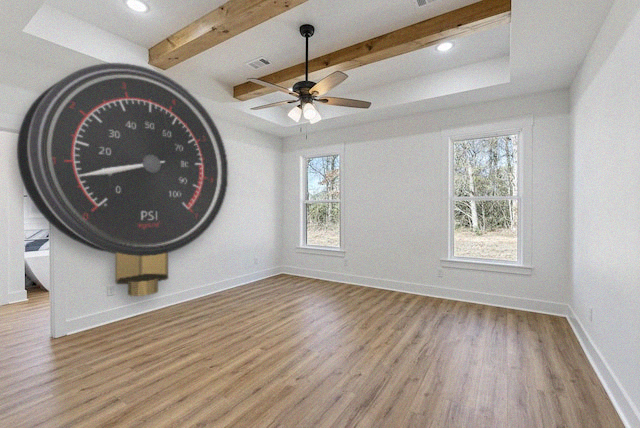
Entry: 10psi
